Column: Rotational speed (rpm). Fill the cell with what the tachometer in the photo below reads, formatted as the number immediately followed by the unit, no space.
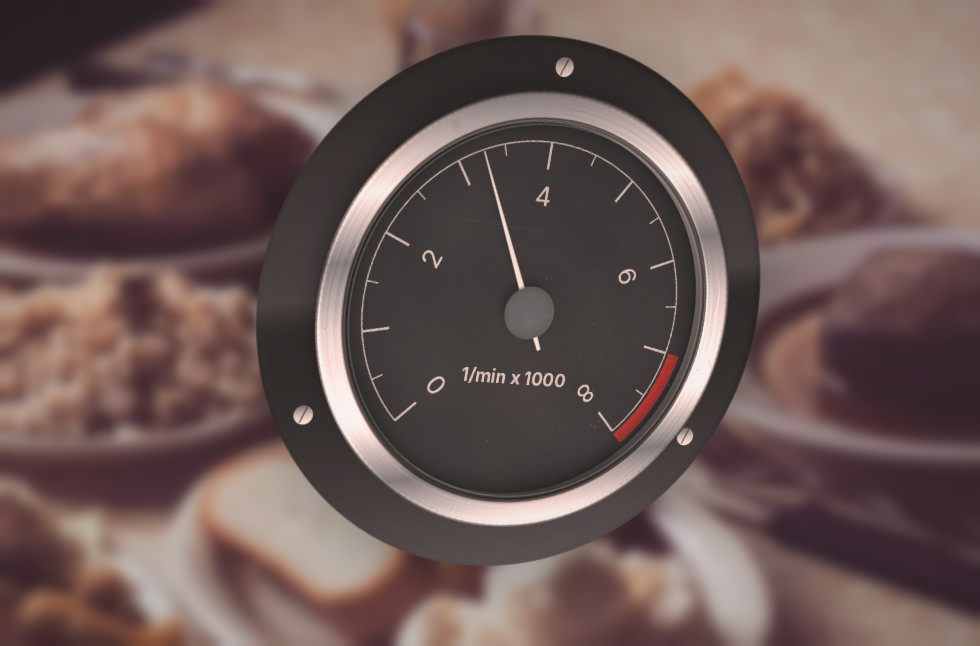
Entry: 3250rpm
